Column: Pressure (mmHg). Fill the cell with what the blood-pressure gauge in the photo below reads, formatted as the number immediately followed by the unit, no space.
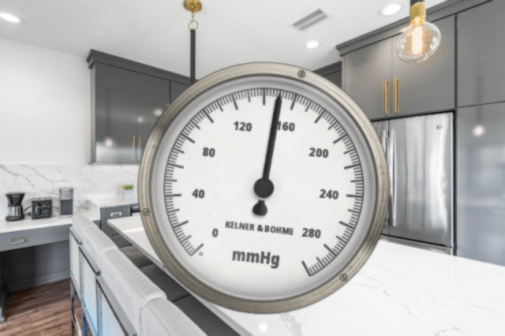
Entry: 150mmHg
